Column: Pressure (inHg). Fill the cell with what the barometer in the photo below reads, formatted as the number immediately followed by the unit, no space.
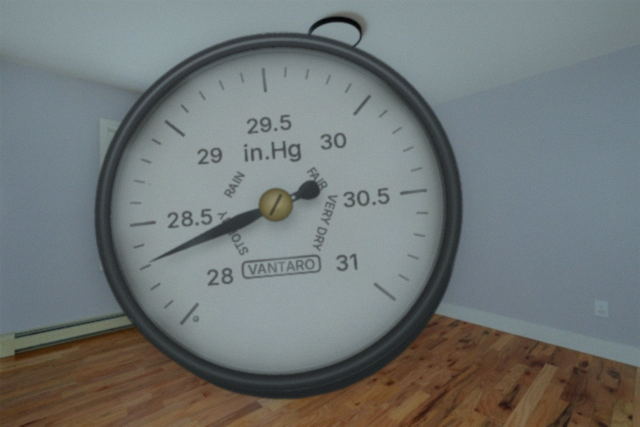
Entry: 28.3inHg
